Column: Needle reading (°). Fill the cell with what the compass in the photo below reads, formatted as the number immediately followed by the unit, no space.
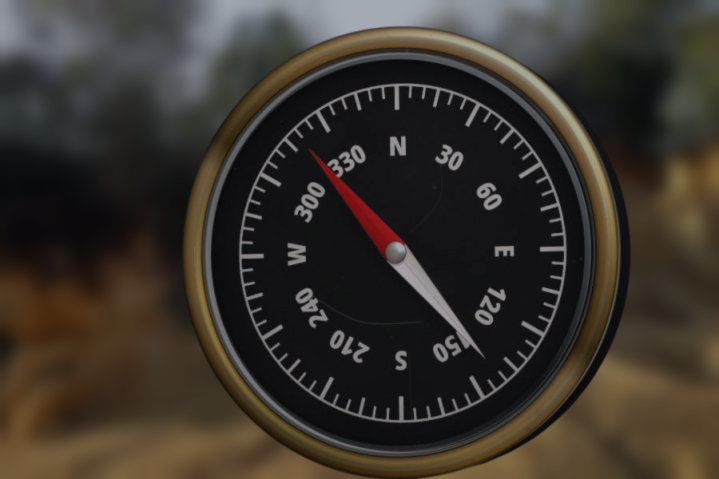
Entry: 320°
